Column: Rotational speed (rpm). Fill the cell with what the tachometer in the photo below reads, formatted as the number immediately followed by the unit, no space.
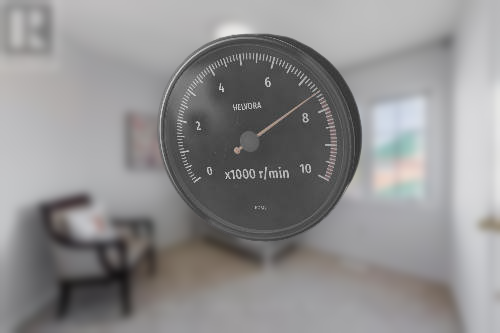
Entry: 7500rpm
